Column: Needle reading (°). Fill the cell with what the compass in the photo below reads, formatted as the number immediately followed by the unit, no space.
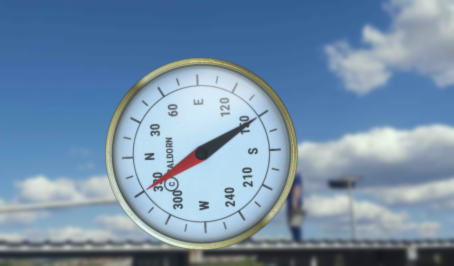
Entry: 330°
